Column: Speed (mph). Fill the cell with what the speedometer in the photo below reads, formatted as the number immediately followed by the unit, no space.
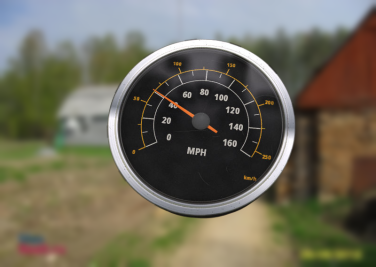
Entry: 40mph
